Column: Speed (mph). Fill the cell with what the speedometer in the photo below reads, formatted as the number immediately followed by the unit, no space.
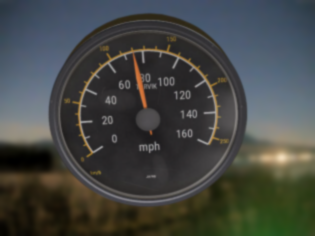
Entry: 75mph
